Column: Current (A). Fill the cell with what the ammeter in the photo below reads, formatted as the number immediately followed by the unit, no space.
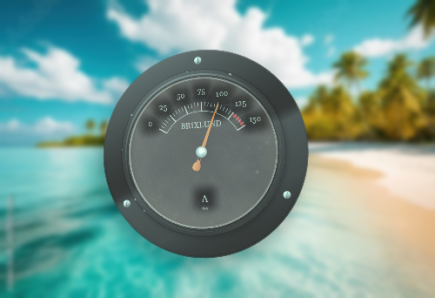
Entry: 100A
